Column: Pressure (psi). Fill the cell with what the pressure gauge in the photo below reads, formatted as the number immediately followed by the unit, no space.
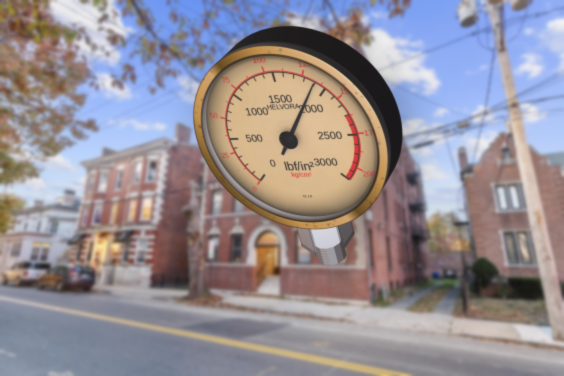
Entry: 1900psi
